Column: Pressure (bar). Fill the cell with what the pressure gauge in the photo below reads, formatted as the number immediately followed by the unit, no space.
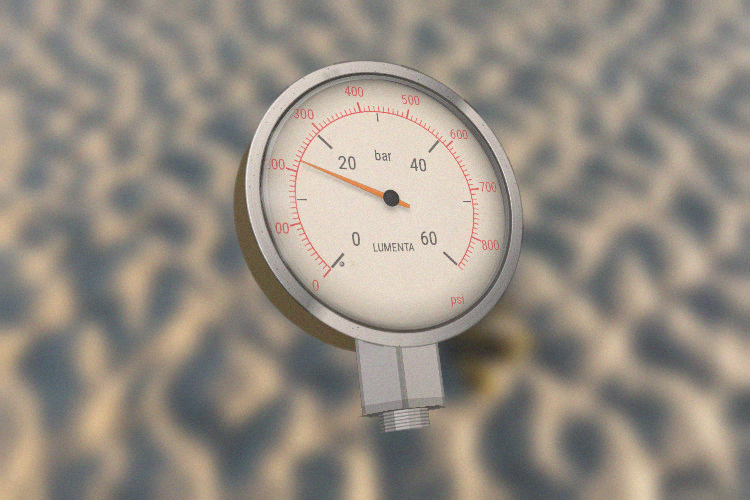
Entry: 15bar
